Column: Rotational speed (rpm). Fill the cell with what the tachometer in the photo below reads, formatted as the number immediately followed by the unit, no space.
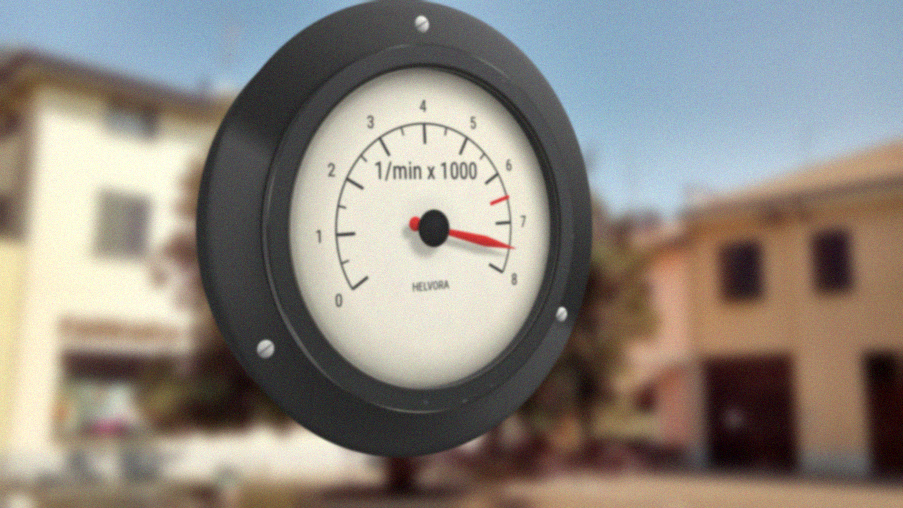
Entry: 7500rpm
